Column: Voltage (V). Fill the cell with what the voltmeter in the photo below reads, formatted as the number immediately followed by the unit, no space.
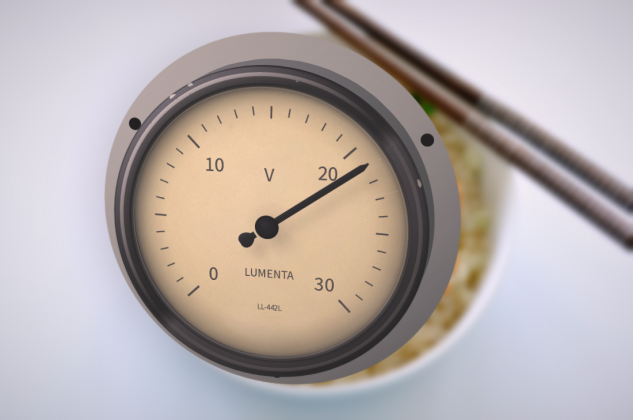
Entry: 21V
